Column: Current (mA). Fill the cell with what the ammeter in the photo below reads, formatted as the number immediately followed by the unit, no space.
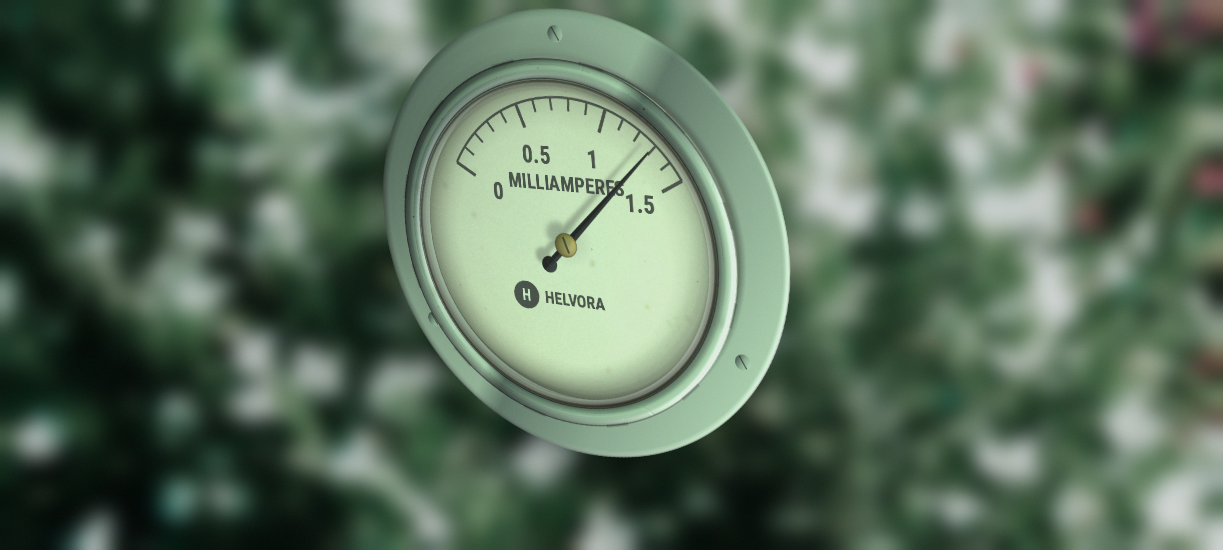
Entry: 1.3mA
